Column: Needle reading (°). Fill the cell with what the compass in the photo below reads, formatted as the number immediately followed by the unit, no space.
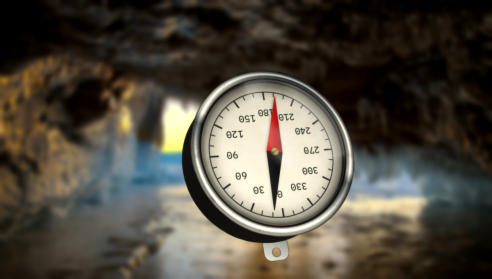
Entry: 190°
